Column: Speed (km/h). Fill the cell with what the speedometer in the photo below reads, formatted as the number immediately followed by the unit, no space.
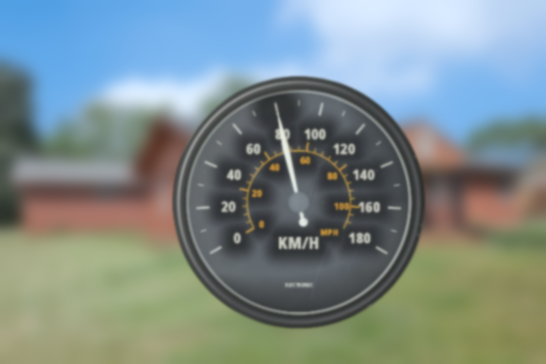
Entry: 80km/h
